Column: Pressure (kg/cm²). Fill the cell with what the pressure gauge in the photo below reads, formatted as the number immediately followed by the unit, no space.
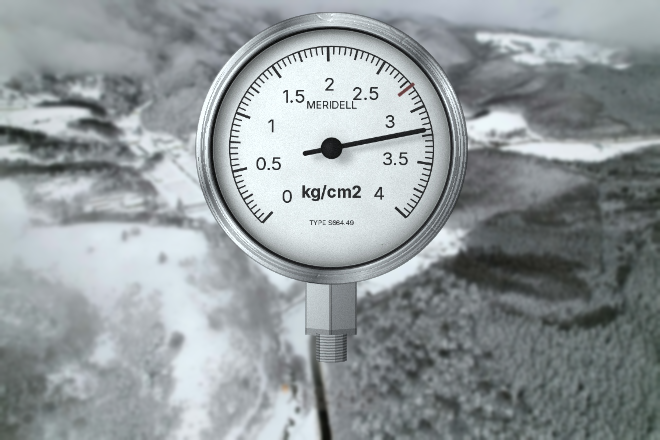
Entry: 3.2kg/cm²
